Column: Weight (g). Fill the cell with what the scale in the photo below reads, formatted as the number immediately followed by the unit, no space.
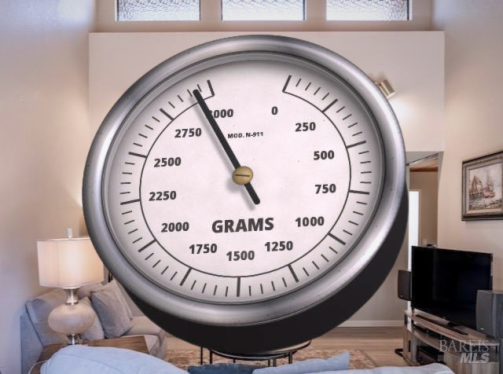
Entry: 2925g
